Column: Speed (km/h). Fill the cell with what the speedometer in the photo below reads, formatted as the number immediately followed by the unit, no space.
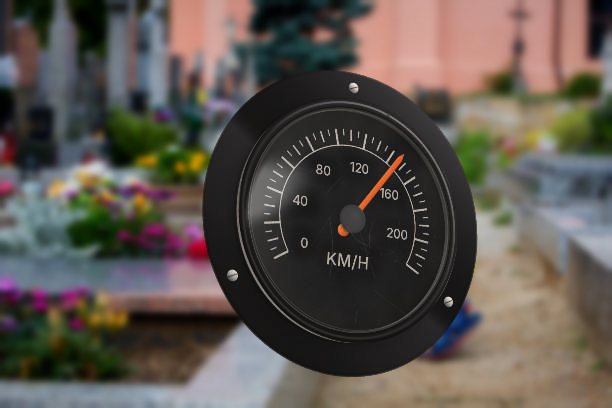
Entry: 145km/h
